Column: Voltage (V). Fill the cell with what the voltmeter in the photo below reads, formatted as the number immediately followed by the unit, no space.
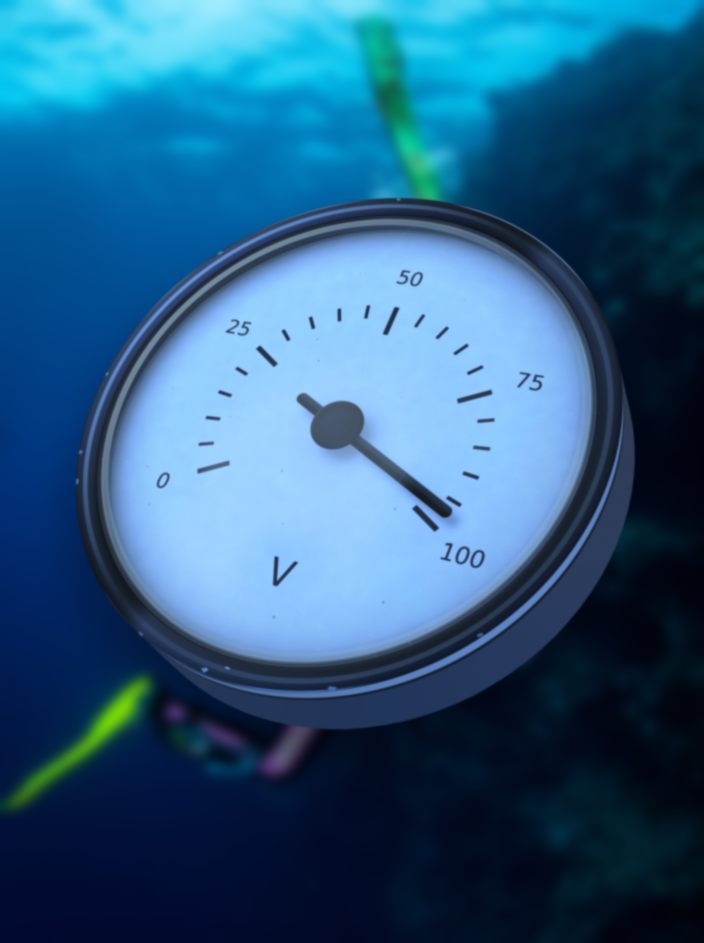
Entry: 97.5V
